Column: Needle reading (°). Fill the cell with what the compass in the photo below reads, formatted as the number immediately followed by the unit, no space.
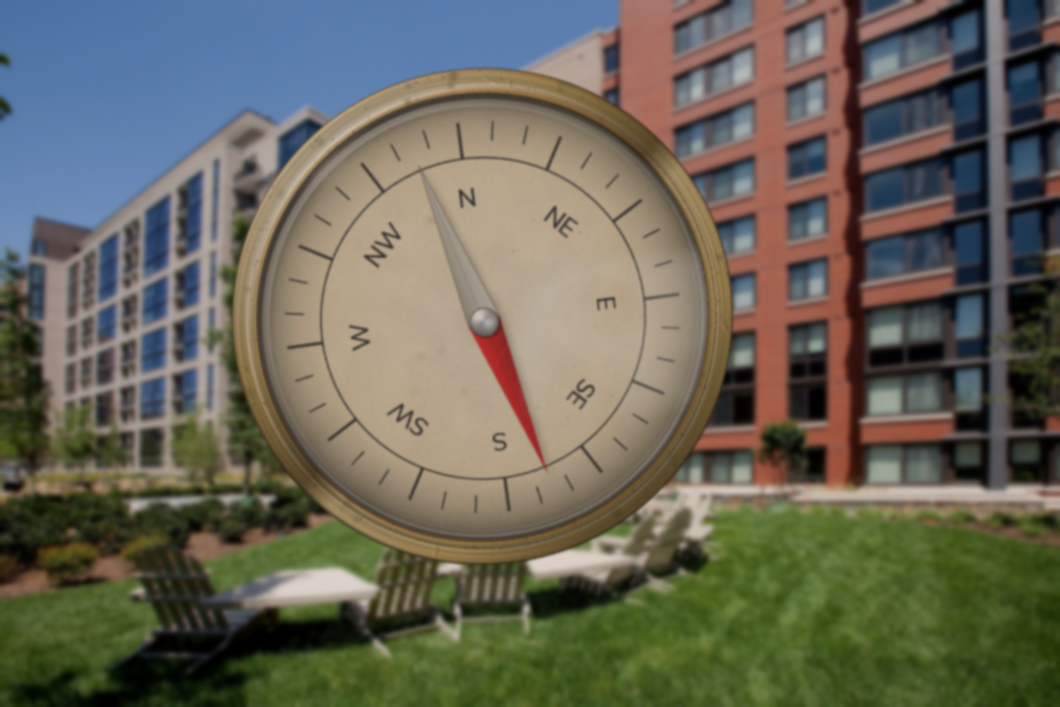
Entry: 165°
